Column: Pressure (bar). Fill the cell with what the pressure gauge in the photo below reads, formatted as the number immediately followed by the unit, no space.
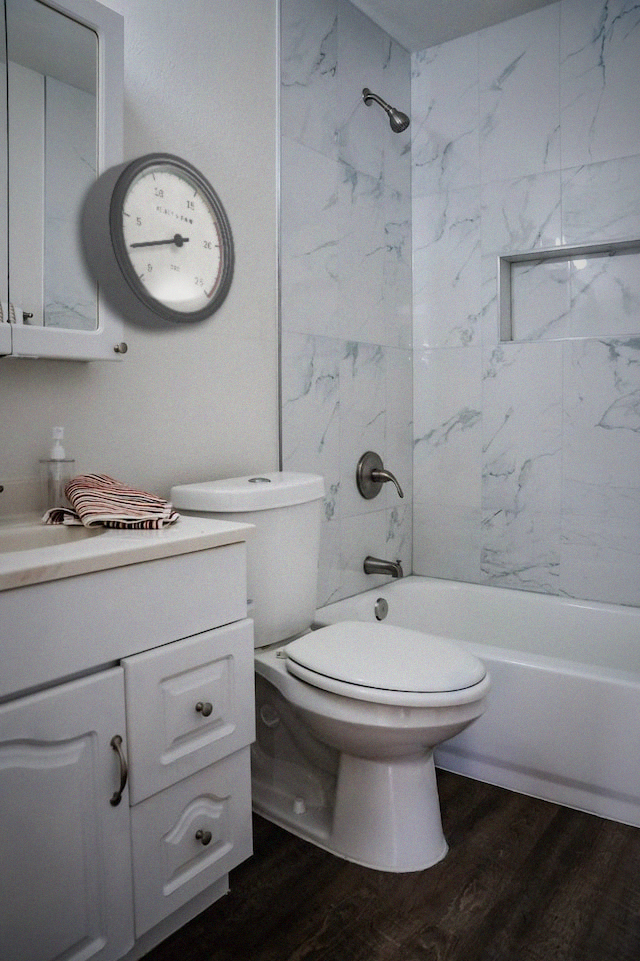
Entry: 2.5bar
